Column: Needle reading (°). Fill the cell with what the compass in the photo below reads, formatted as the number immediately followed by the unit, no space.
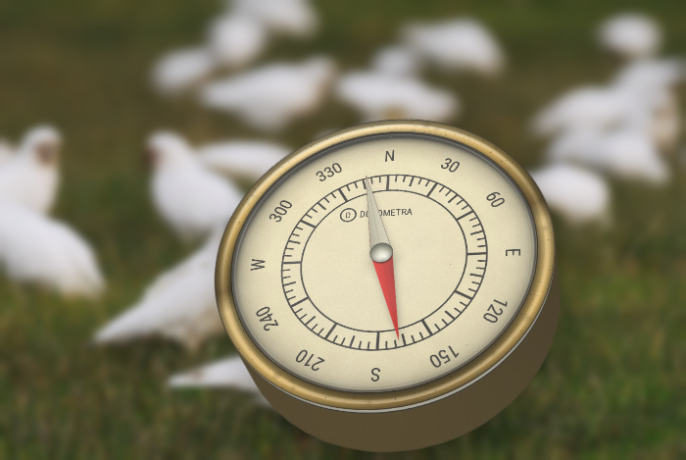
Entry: 167.5°
